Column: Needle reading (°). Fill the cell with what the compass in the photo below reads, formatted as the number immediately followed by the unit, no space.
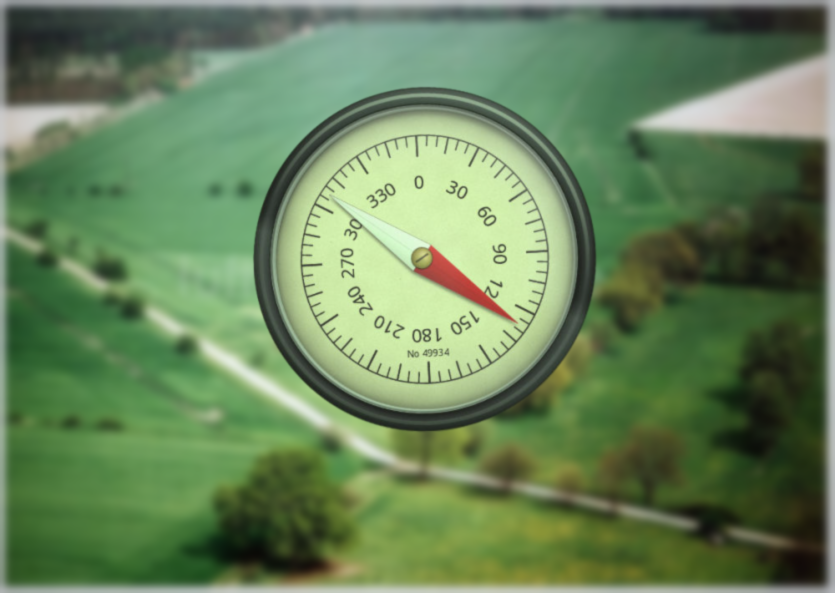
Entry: 127.5°
